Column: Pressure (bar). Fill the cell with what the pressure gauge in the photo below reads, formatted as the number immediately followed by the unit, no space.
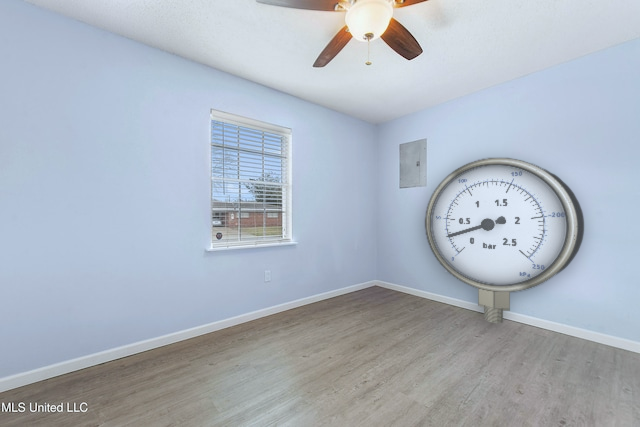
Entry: 0.25bar
